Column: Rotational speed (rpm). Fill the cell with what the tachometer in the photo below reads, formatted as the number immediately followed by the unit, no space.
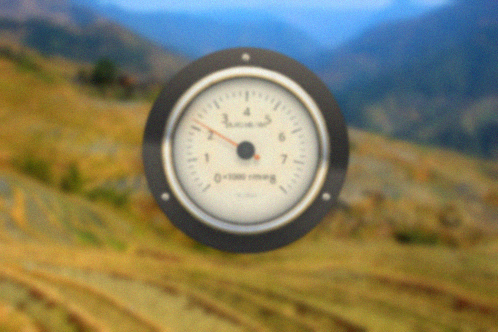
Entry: 2200rpm
